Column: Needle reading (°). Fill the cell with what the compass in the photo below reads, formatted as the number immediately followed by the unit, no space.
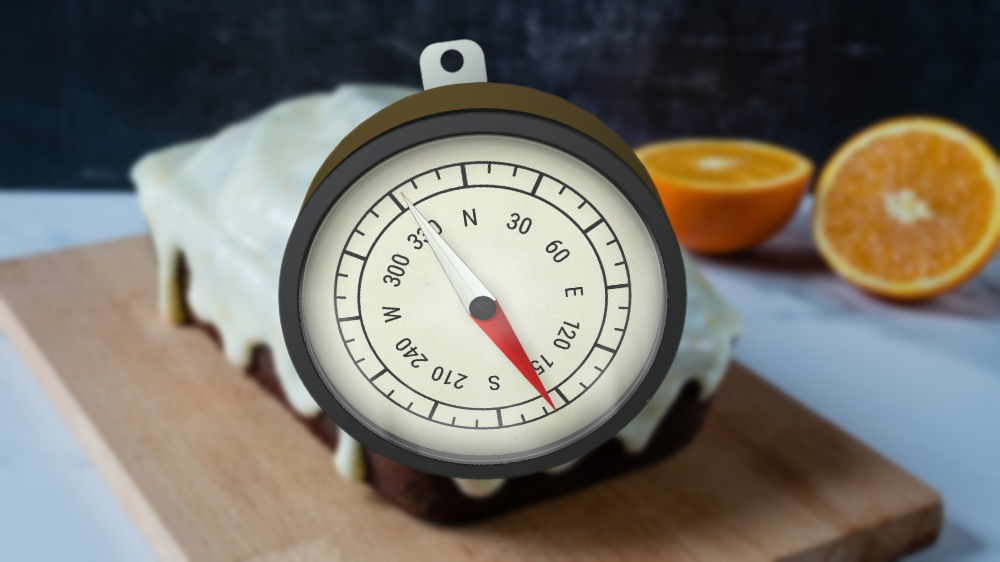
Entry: 155°
